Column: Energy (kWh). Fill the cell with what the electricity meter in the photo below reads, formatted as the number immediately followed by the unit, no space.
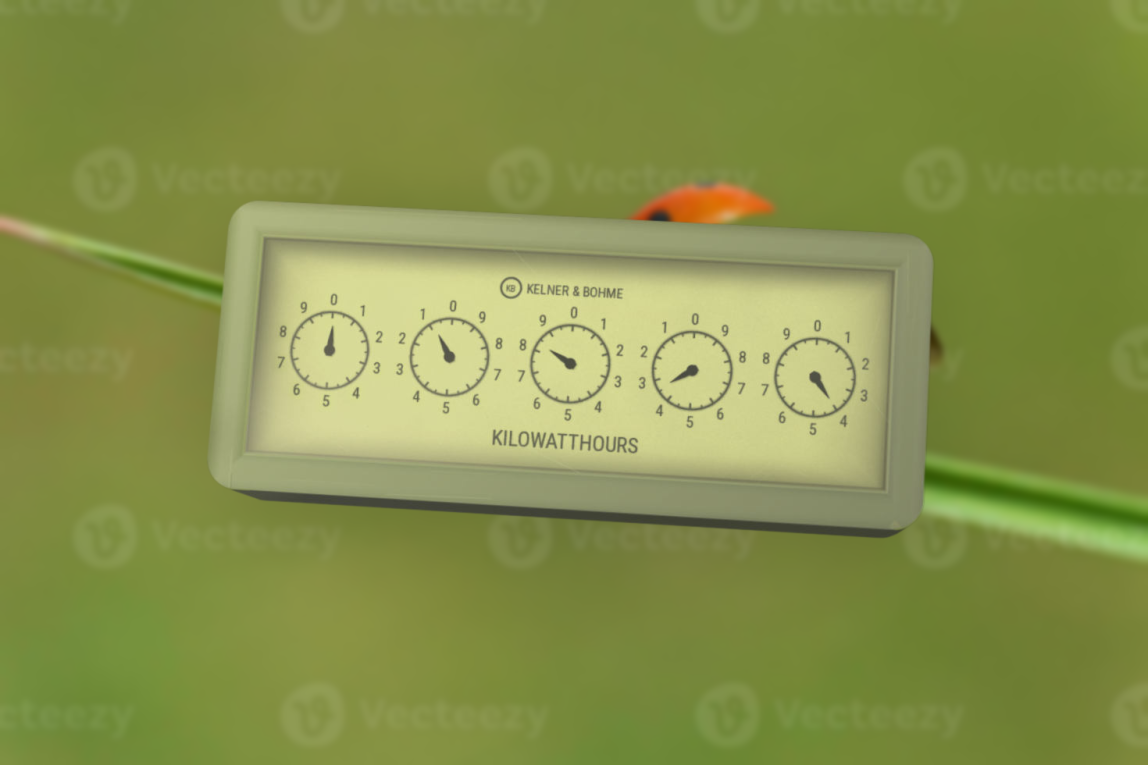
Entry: 834kWh
